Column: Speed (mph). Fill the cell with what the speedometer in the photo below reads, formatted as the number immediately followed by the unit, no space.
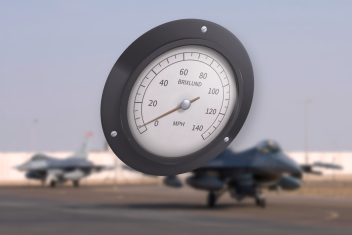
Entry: 5mph
